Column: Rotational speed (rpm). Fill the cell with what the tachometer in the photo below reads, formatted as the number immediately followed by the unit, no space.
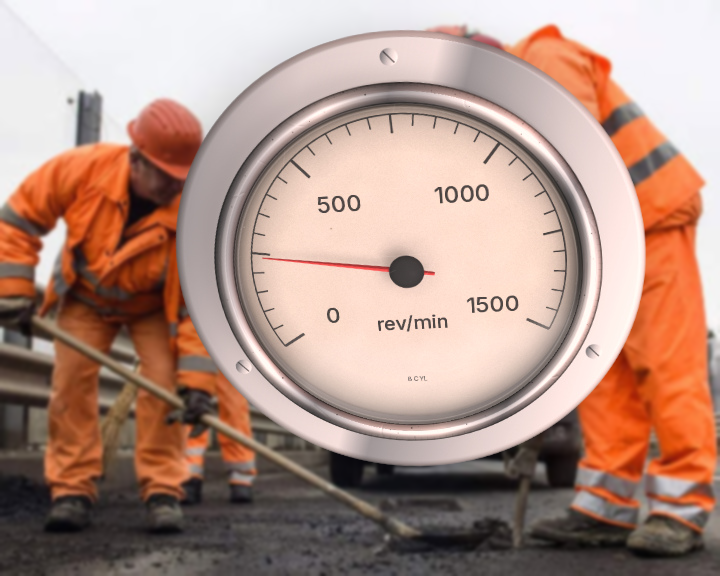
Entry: 250rpm
